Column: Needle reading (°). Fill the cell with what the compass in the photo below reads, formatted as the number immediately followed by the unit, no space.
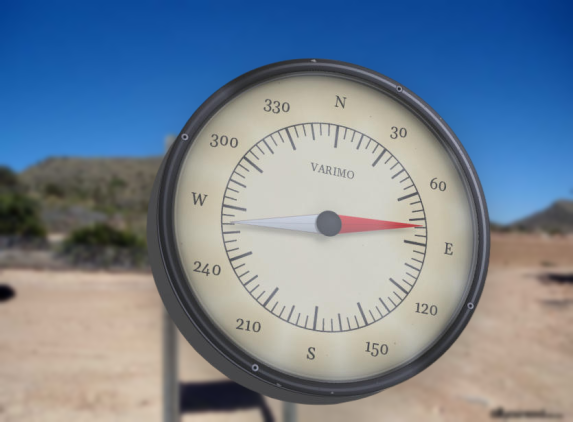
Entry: 80°
